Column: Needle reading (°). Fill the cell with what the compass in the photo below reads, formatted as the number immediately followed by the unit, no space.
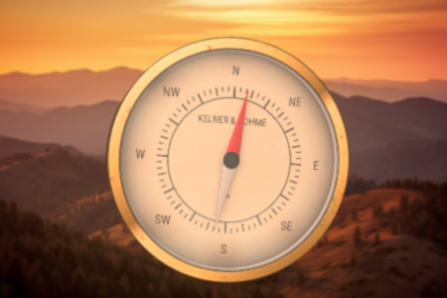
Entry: 10°
